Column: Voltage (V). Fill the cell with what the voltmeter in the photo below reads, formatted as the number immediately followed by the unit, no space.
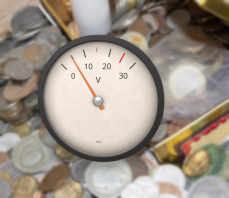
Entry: 5V
